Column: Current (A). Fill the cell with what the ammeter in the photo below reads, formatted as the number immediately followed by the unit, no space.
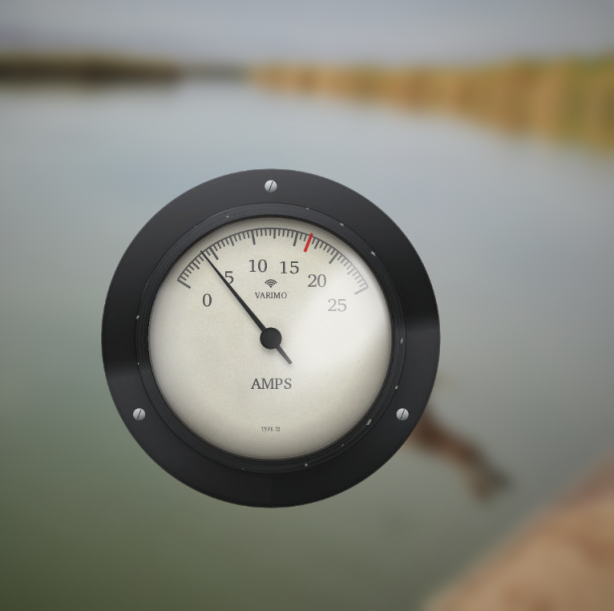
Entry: 4A
